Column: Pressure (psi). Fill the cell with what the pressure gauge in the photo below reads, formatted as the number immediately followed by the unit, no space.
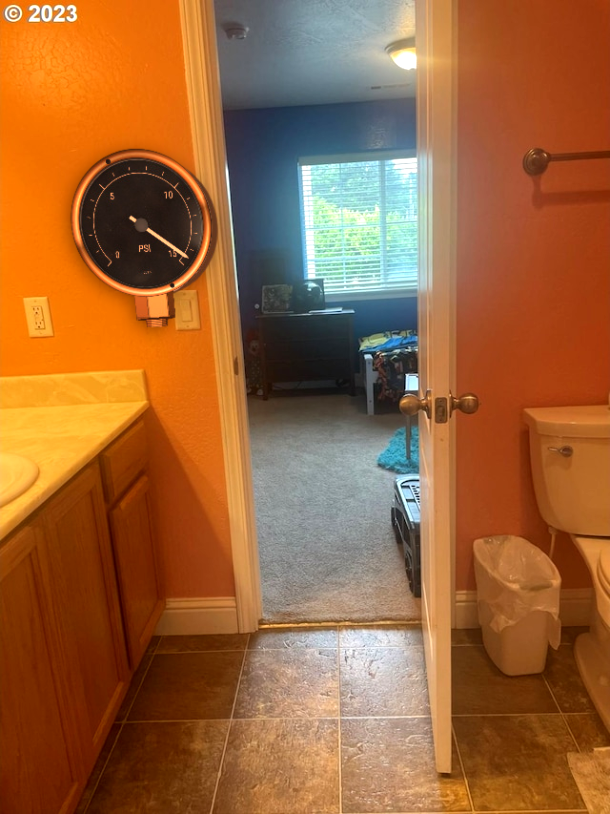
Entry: 14.5psi
